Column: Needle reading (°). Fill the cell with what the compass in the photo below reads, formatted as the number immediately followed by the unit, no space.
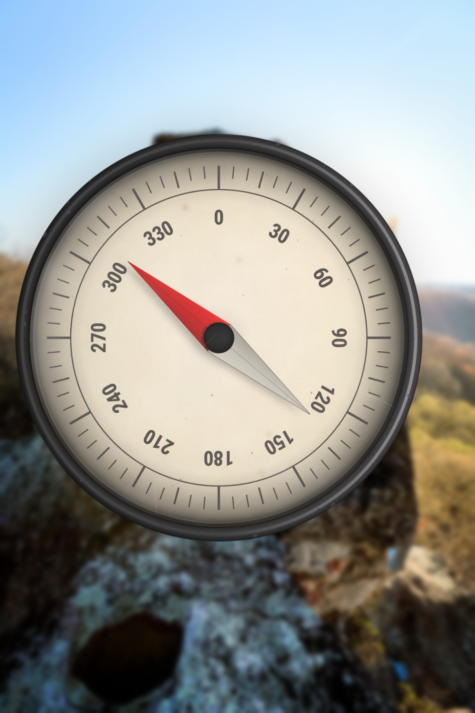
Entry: 310°
